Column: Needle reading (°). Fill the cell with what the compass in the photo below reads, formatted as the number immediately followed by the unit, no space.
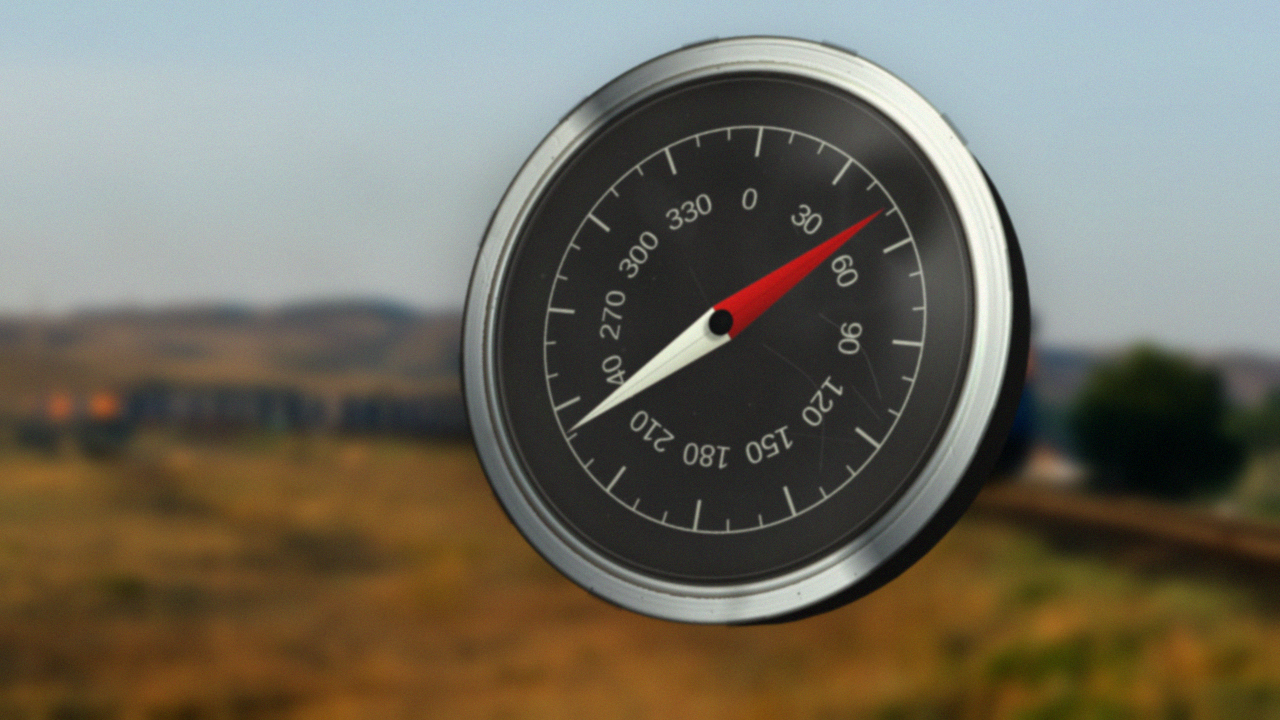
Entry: 50°
